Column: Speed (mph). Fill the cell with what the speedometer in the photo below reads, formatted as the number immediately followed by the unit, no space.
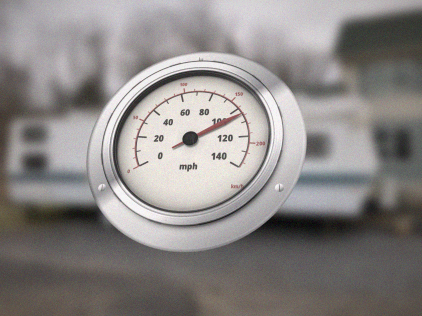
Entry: 105mph
